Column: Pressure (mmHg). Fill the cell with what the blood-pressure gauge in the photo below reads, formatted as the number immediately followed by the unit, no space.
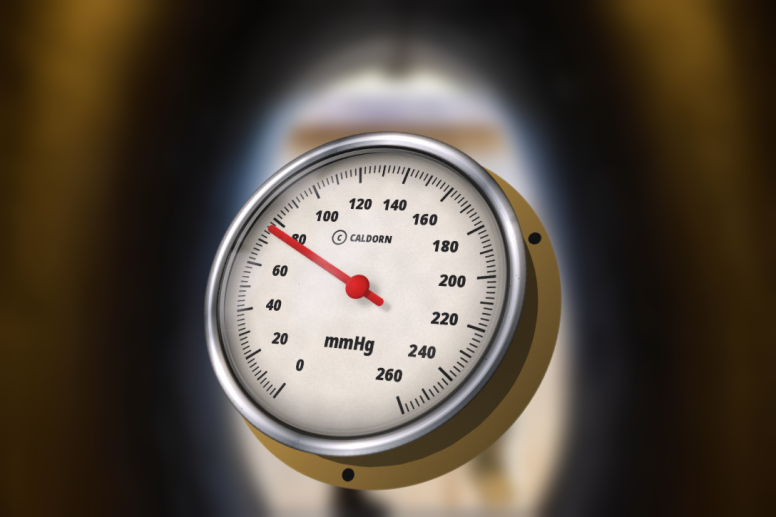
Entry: 76mmHg
